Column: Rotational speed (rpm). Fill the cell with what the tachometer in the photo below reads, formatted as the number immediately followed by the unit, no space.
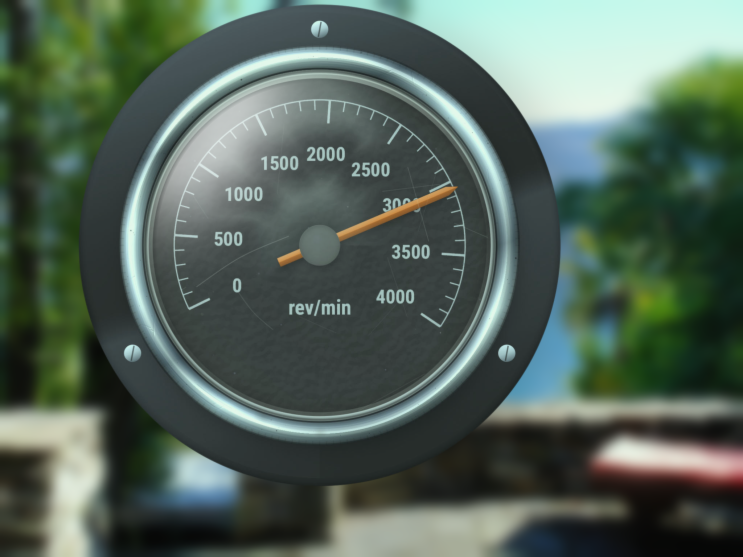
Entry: 3050rpm
